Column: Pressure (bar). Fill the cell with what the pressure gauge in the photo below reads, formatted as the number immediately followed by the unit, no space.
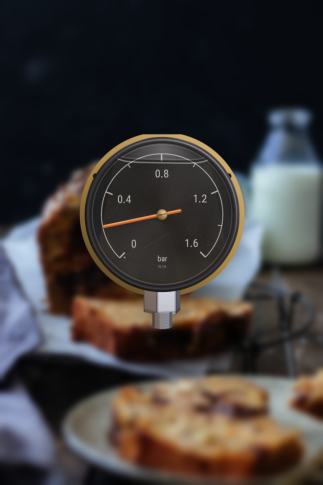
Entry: 0.2bar
